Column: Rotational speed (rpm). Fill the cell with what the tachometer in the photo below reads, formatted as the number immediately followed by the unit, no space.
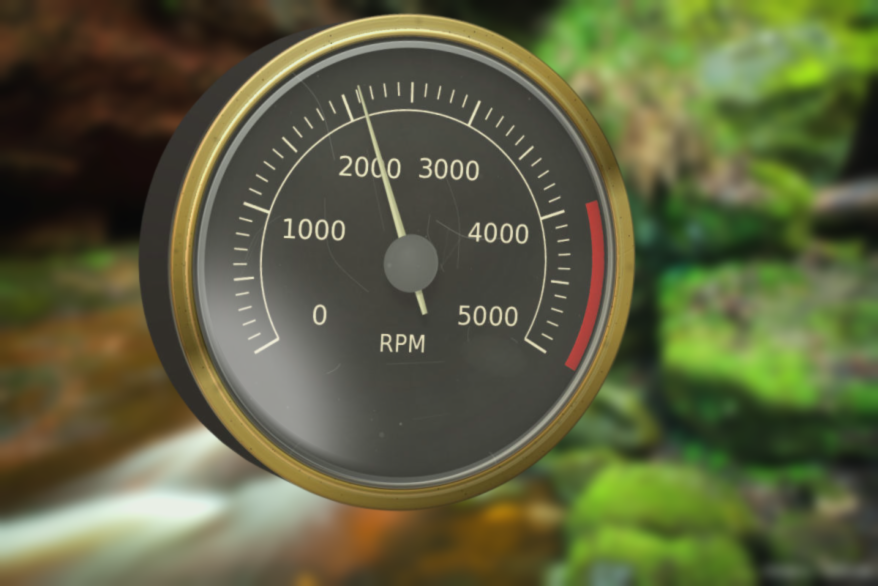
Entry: 2100rpm
